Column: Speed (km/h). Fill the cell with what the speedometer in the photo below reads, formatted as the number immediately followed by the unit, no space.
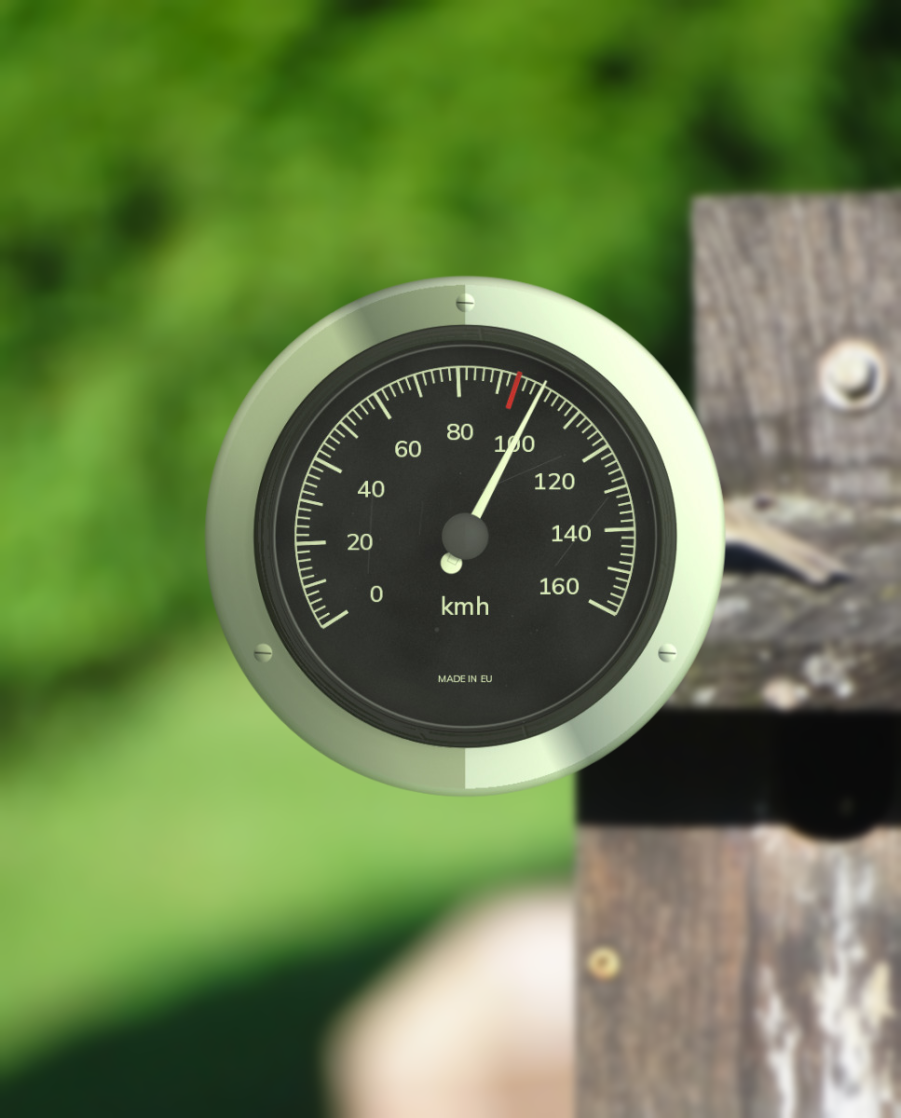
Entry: 100km/h
